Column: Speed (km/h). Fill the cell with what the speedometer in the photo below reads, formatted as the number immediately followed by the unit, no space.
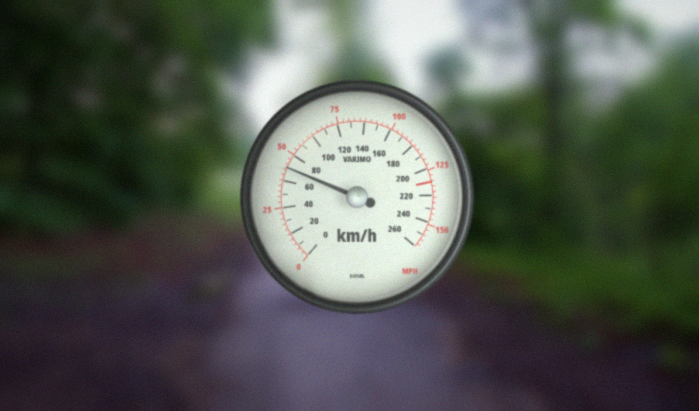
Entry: 70km/h
